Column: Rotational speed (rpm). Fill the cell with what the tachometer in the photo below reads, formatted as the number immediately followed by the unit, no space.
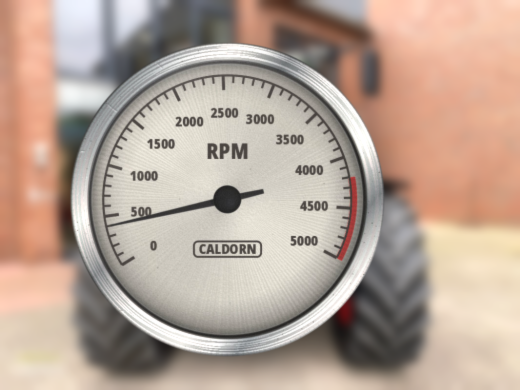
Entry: 400rpm
